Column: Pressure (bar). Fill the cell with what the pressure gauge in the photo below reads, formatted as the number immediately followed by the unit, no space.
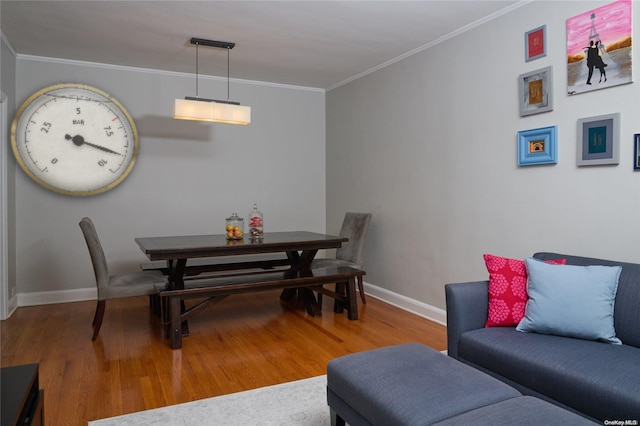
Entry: 9bar
